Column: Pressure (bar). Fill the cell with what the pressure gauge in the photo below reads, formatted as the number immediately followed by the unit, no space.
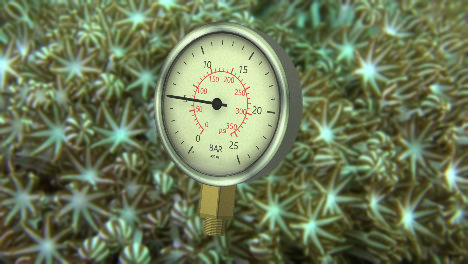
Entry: 5bar
